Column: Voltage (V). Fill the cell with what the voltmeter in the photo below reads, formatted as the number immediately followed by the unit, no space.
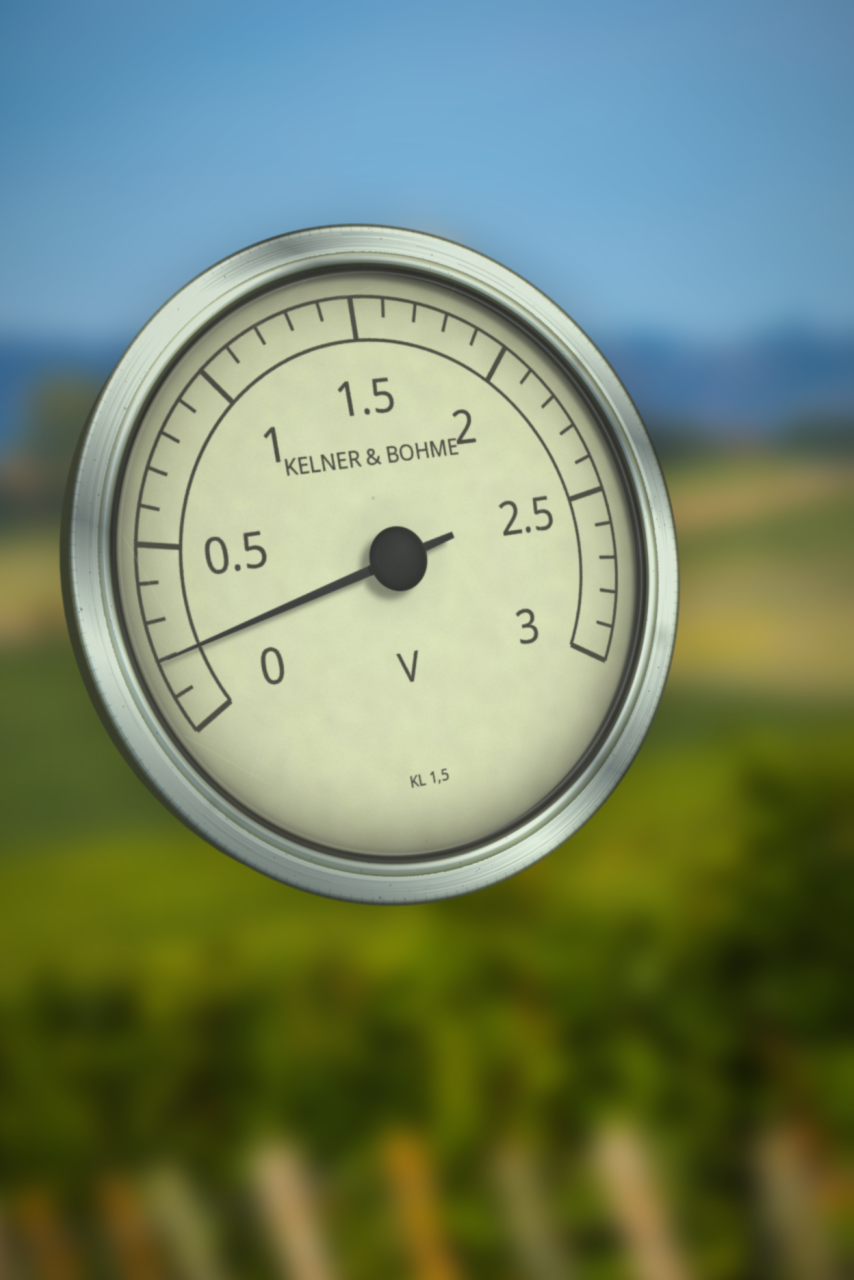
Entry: 0.2V
